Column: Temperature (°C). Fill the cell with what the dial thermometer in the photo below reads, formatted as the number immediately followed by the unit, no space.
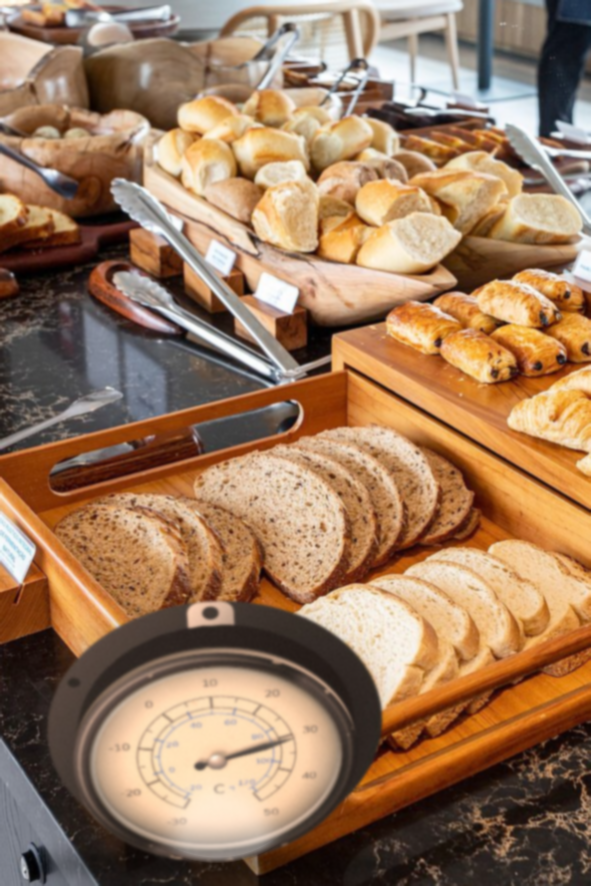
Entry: 30°C
